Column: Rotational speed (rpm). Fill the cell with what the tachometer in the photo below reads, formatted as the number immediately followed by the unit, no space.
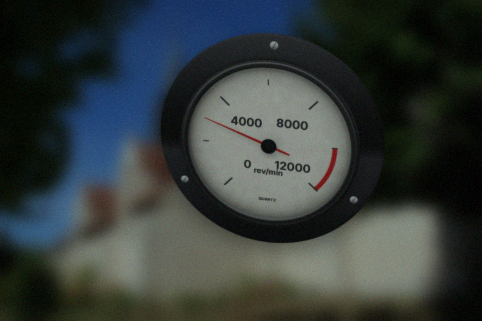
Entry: 3000rpm
